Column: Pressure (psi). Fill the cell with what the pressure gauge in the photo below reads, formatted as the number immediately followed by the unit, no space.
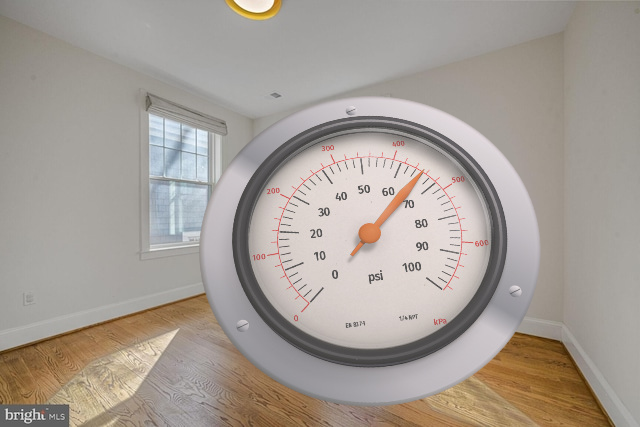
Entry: 66psi
